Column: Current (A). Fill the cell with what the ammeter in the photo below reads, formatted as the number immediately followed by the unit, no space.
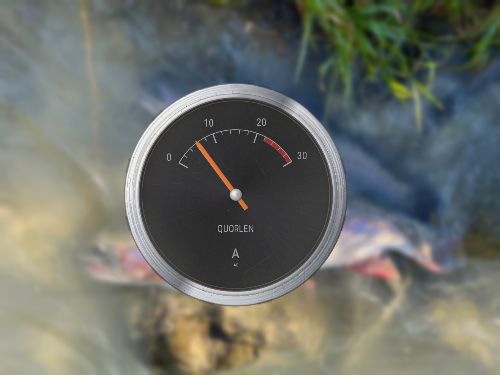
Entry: 6A
